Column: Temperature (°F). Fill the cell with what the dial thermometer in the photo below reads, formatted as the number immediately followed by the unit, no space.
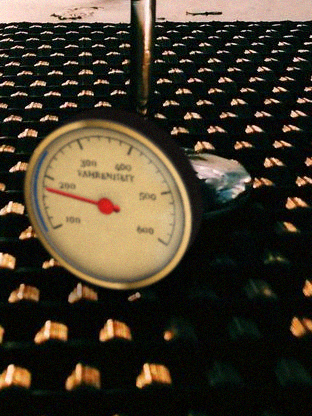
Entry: 180°F
